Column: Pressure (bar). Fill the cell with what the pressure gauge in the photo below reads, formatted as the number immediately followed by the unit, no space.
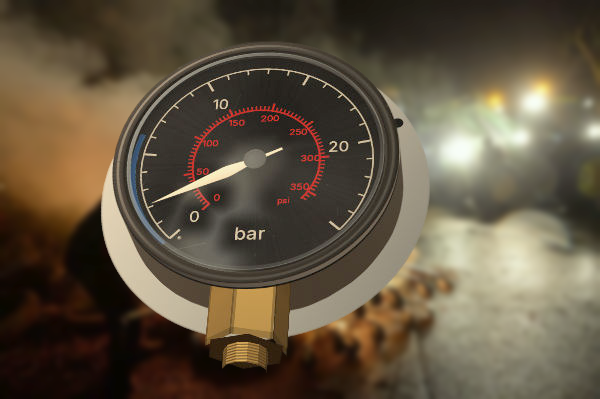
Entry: 2bar
